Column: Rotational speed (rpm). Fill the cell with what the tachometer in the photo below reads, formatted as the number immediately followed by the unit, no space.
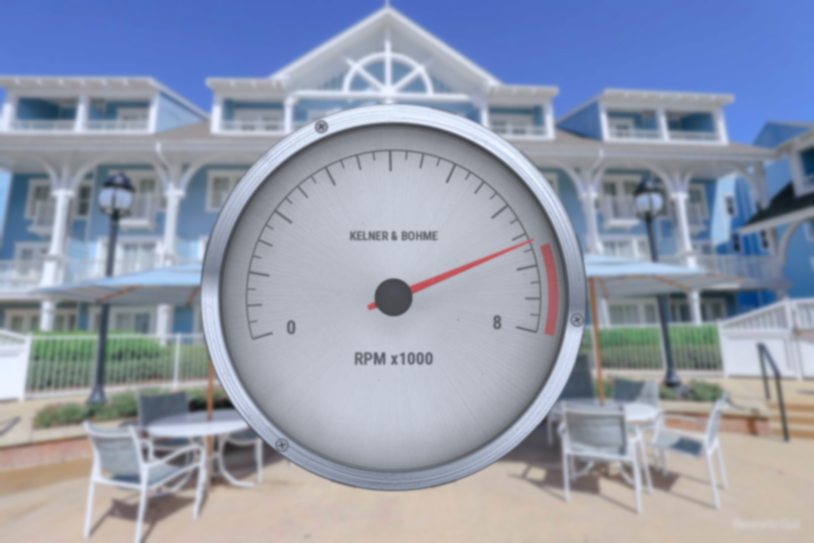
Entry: 6625rpm
